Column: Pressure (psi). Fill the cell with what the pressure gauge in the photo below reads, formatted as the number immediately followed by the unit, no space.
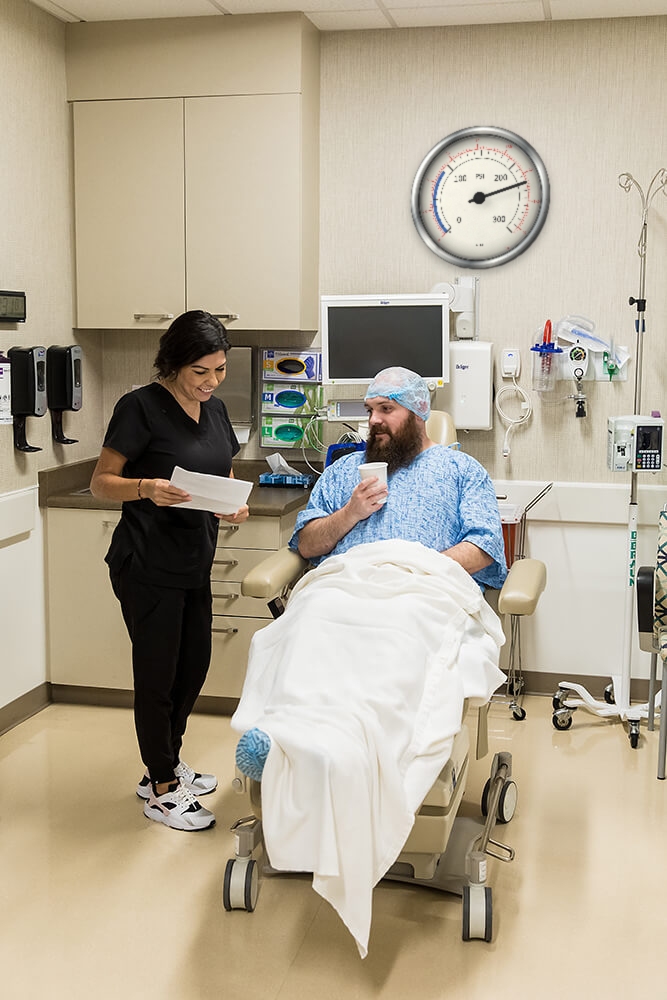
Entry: 230psi
